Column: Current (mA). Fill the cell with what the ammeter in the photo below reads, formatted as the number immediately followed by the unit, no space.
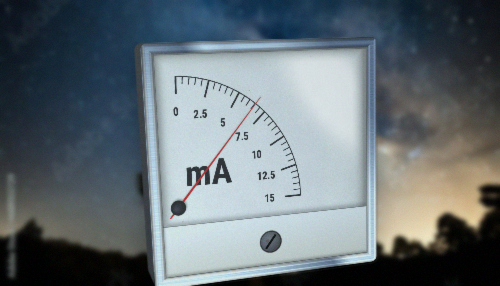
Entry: 6.5mA
